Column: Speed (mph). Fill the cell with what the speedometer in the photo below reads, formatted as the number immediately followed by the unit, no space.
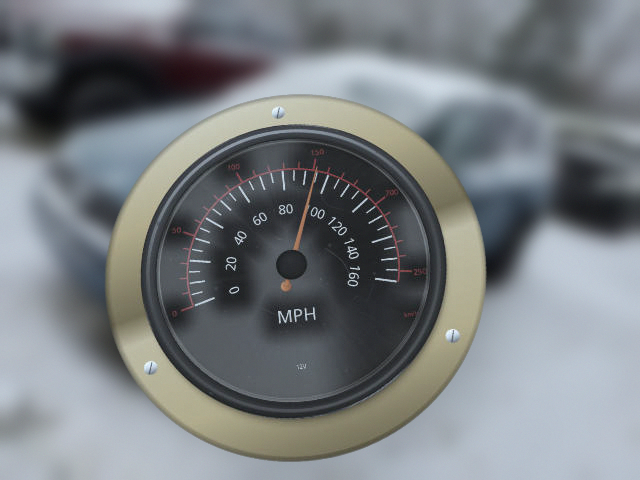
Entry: 95mph
